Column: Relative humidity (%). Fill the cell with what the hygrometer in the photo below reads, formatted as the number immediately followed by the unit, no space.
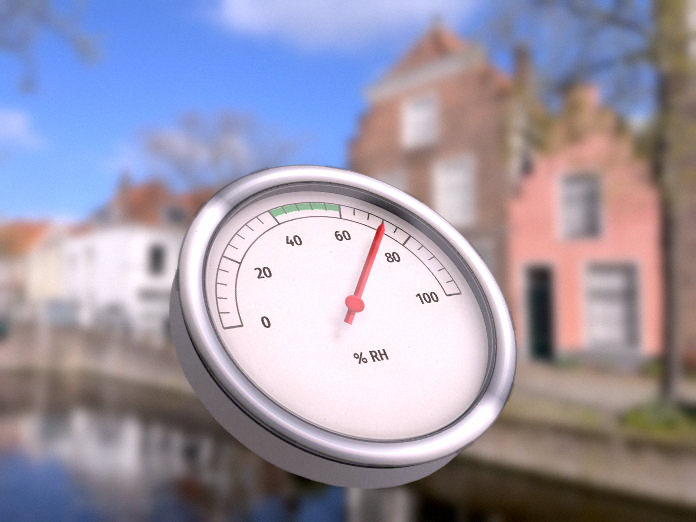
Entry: 72%
